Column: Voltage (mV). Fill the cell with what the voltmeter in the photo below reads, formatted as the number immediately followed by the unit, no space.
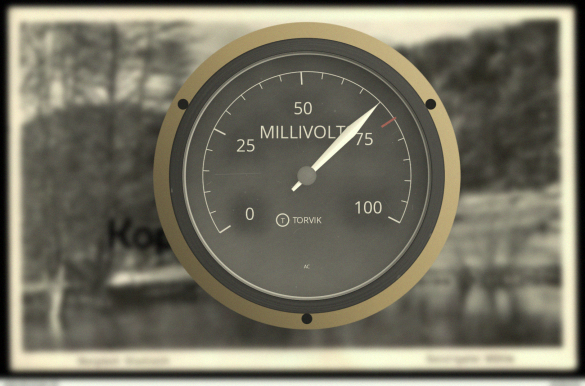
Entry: 70mV
